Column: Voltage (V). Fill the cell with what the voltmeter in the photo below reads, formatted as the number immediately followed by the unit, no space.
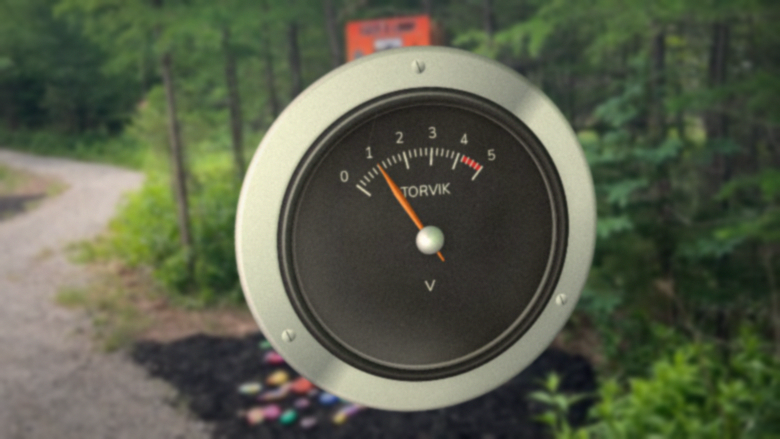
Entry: 1V
